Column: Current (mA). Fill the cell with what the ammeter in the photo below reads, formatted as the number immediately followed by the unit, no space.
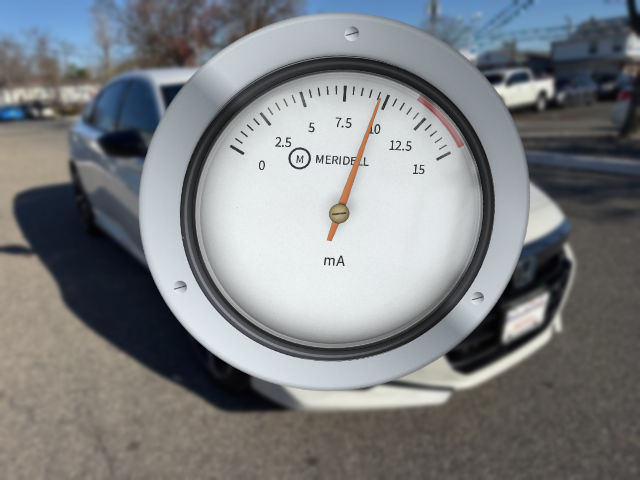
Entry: 9.5mA
